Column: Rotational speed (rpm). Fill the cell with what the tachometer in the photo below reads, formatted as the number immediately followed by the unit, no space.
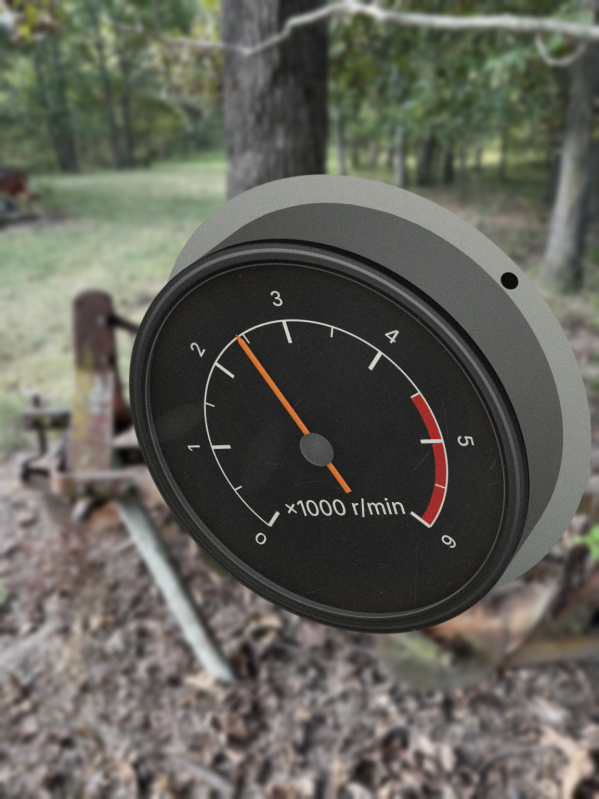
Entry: 2500rpm
